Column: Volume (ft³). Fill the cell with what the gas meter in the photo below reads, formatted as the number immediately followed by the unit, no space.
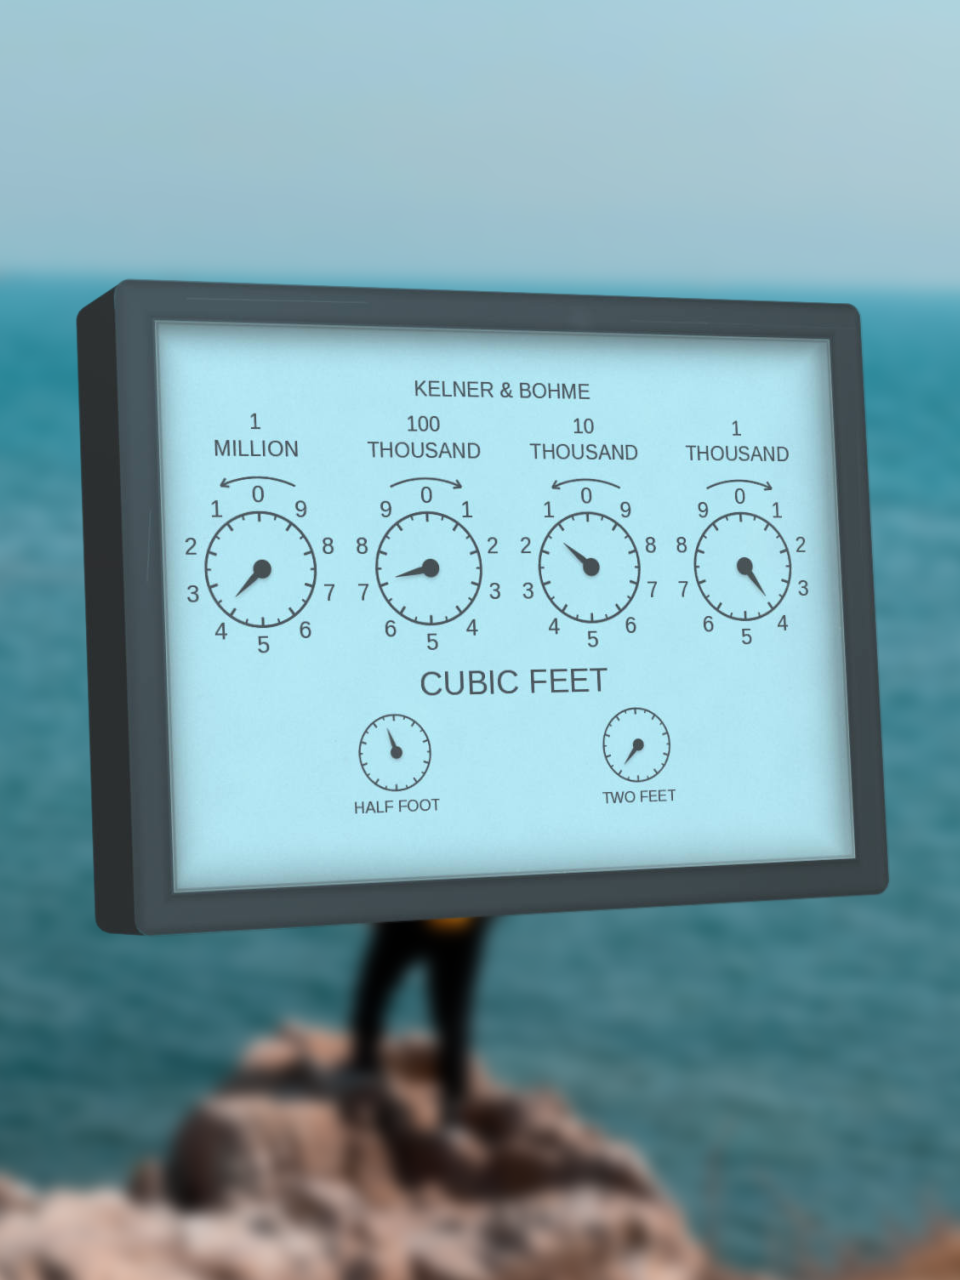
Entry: 371400ft³
